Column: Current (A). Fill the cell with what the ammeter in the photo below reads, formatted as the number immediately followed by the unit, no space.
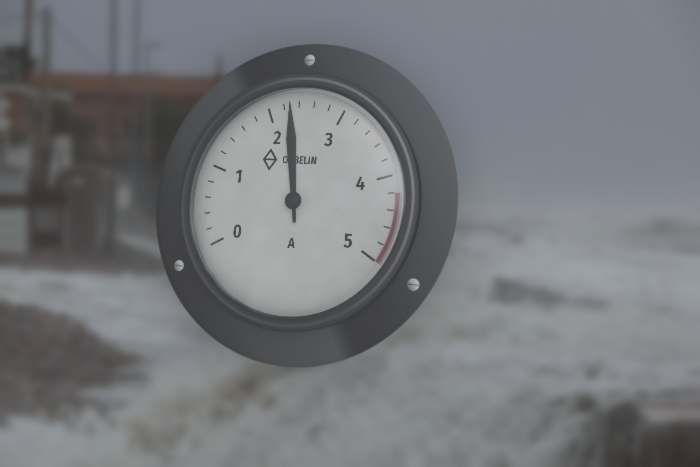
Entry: 2.3A
